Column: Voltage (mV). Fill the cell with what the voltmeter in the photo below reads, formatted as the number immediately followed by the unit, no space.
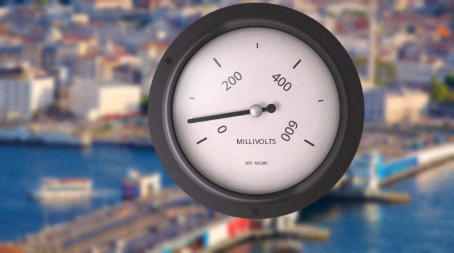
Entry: 50mV
